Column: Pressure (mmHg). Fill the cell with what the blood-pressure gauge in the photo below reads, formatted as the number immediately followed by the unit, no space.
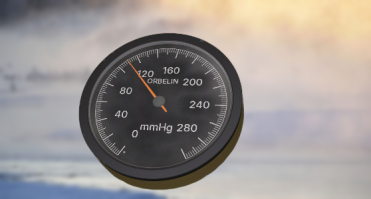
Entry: 110mmHg
